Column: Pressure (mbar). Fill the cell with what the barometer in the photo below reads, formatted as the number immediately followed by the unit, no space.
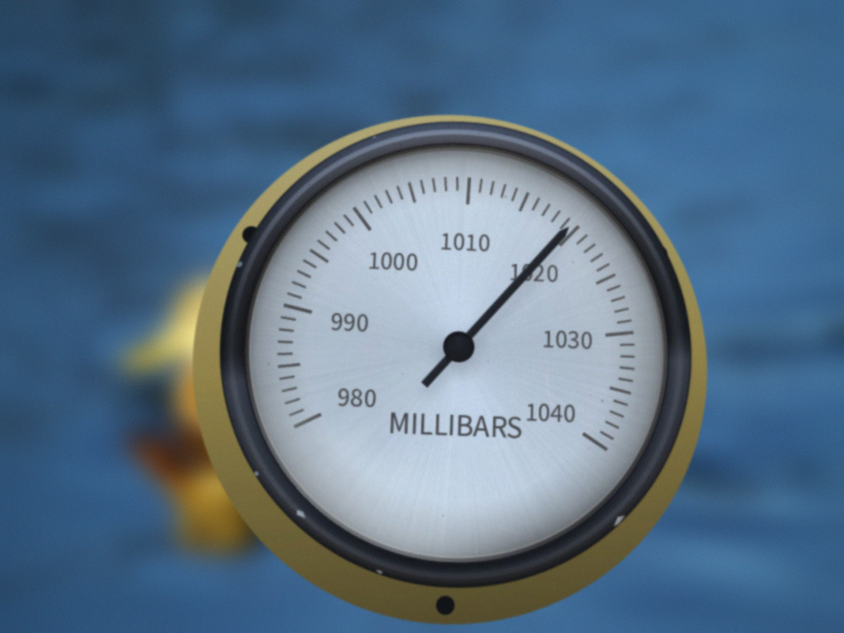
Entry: 1019.5mbar
